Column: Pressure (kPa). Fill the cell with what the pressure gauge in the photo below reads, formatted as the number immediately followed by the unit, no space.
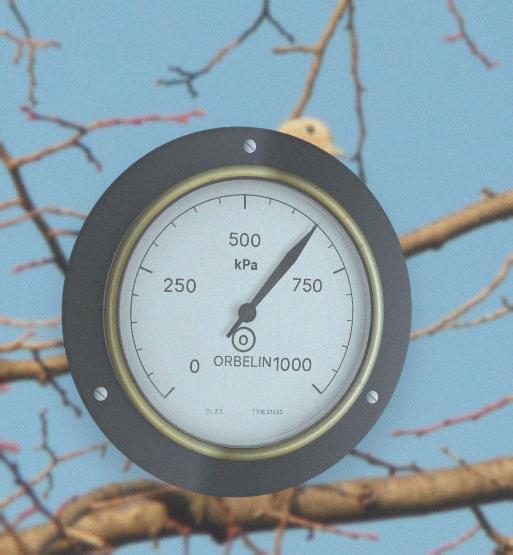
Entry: 650kPa
